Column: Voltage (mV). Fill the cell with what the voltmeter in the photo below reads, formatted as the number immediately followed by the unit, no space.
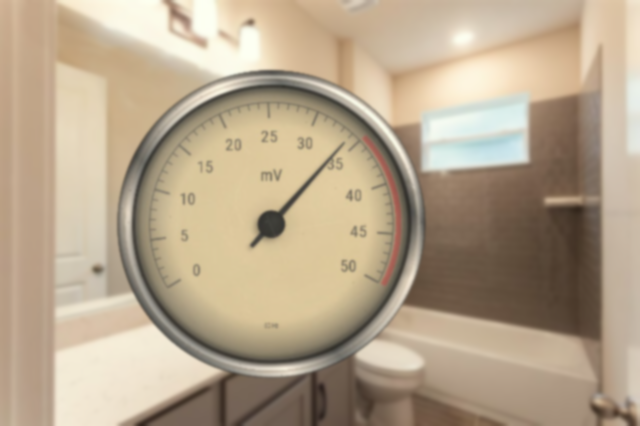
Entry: 34mV
